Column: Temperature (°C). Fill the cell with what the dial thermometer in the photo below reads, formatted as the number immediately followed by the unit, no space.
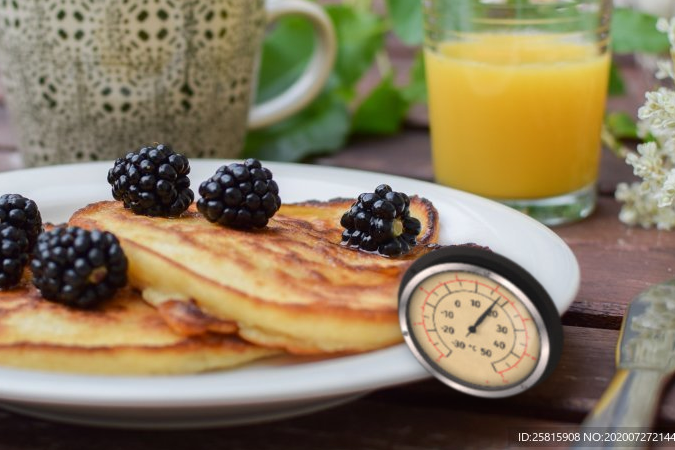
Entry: 17.5°C
